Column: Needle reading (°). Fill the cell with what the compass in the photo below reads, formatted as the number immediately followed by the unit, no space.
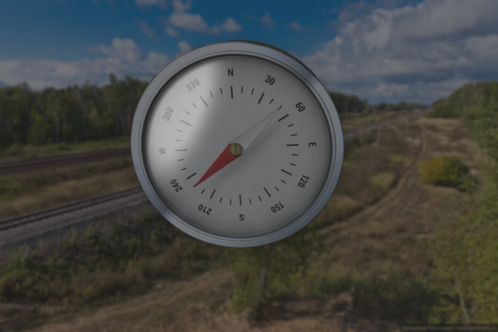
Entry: 230°
